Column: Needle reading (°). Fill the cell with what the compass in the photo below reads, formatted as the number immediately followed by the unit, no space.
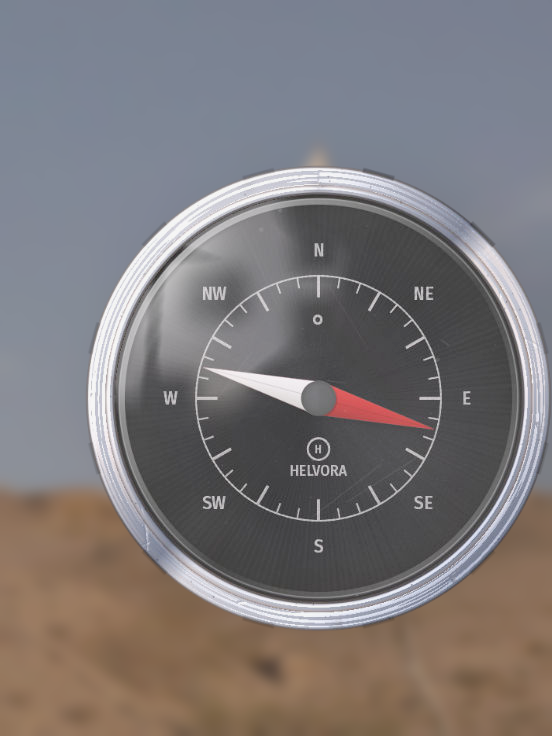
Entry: 105°
